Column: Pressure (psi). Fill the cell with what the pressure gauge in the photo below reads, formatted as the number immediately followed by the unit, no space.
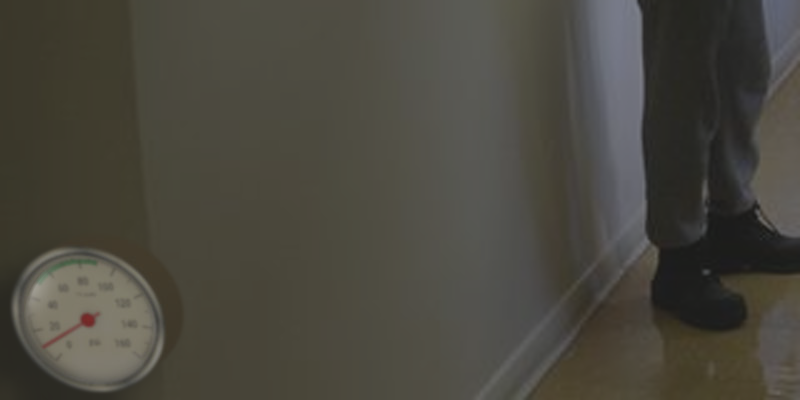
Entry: 10psi
